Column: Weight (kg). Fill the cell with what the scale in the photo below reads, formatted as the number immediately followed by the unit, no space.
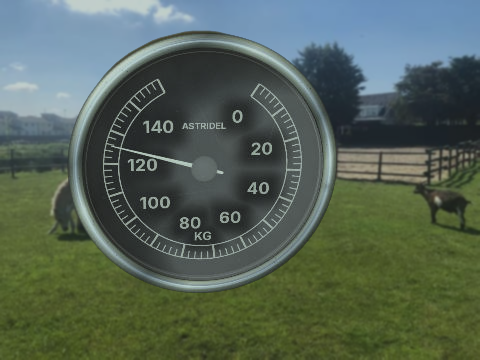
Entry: 126kg
